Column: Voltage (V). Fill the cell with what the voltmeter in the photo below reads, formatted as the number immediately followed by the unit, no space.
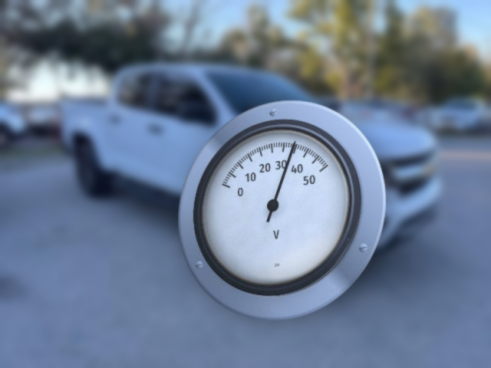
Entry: 35V
